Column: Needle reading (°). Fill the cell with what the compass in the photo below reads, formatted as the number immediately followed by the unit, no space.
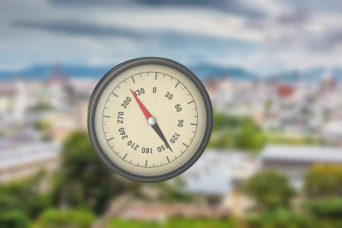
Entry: 320°
